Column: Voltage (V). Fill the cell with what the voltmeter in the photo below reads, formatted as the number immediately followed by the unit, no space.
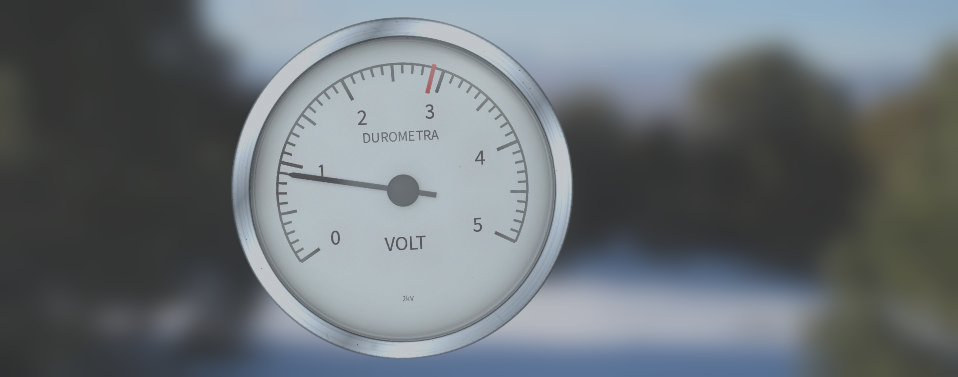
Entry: 0.9V
